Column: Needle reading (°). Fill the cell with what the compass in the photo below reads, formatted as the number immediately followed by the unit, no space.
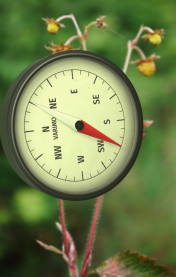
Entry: 210°
